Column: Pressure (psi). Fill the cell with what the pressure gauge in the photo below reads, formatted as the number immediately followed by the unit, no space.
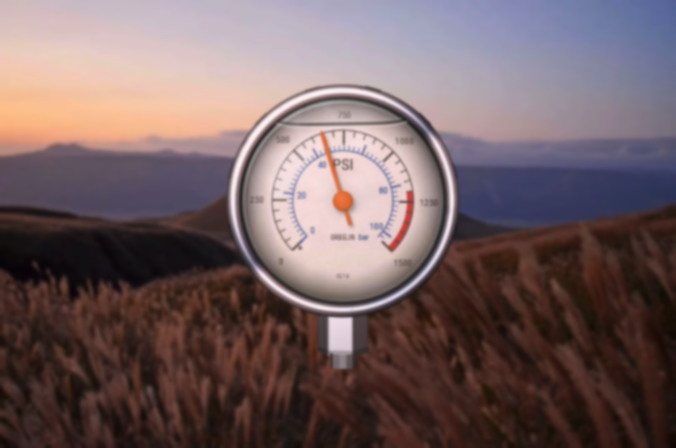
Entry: 650psi
